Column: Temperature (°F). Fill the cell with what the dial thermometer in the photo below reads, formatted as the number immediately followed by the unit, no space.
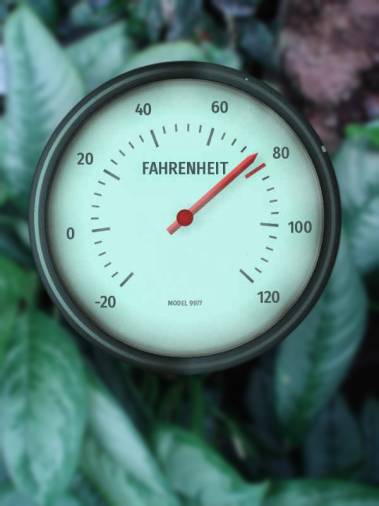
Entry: 76°F
